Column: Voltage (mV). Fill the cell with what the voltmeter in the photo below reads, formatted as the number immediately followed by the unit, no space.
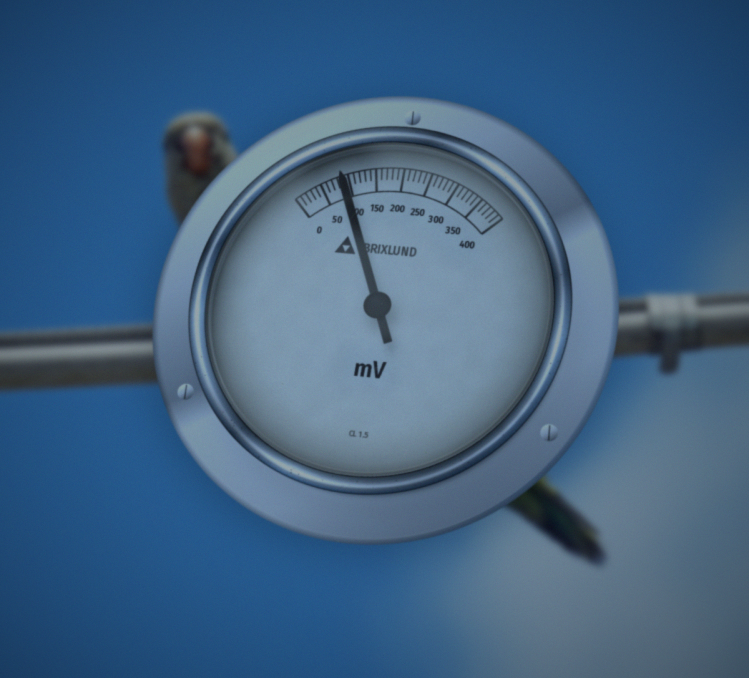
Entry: 90mV
